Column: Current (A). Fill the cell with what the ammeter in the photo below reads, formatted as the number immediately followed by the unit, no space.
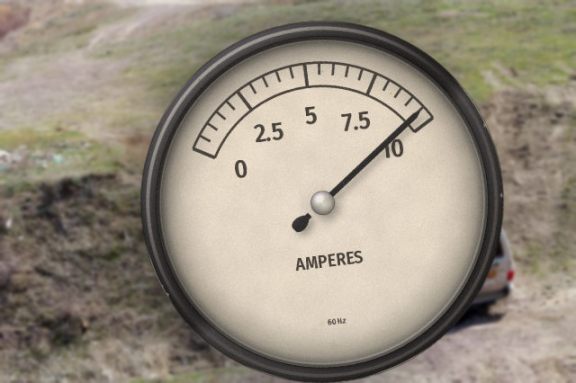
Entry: 9.5A
